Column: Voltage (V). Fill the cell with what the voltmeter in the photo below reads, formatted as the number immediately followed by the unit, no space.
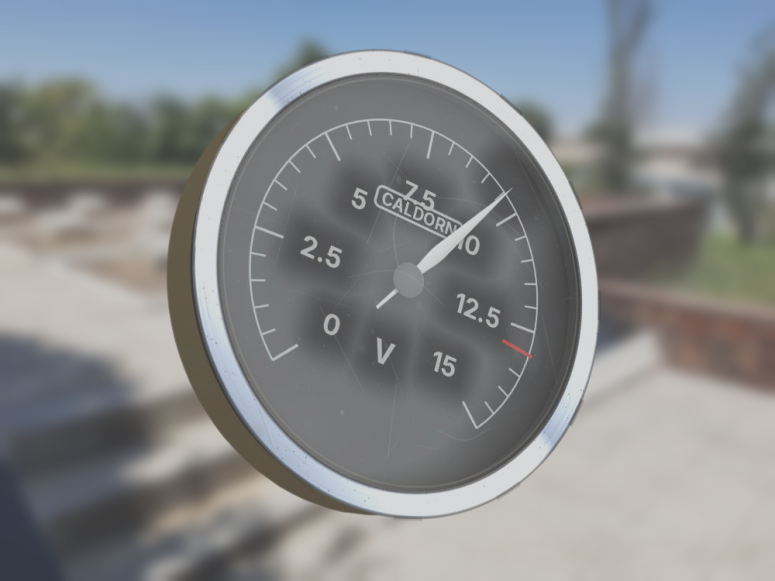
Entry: 9.5V
